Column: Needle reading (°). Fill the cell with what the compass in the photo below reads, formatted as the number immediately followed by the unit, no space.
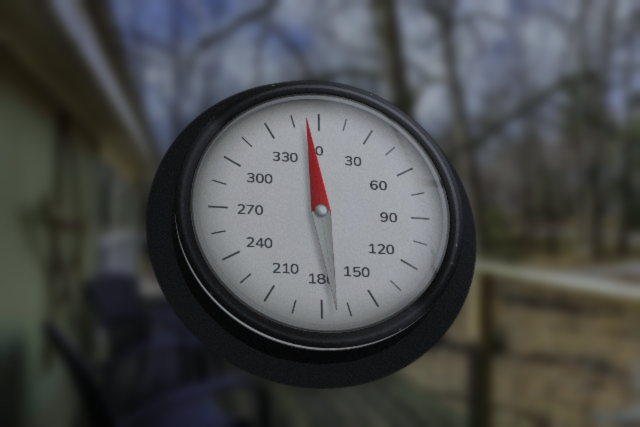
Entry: 352.5°
